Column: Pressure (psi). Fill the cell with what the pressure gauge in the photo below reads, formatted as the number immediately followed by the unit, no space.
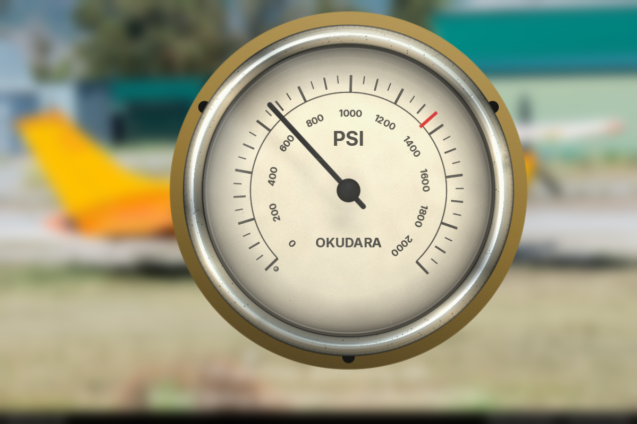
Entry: 675psi
